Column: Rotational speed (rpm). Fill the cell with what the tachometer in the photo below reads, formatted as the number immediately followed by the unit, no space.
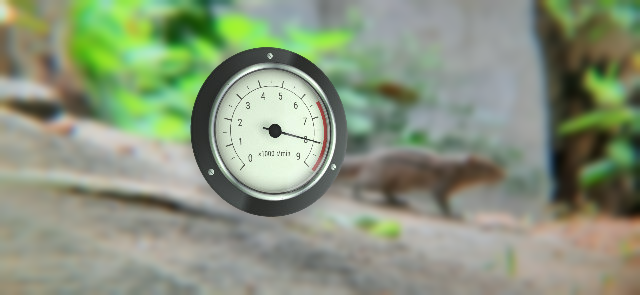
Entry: 8000rpm
